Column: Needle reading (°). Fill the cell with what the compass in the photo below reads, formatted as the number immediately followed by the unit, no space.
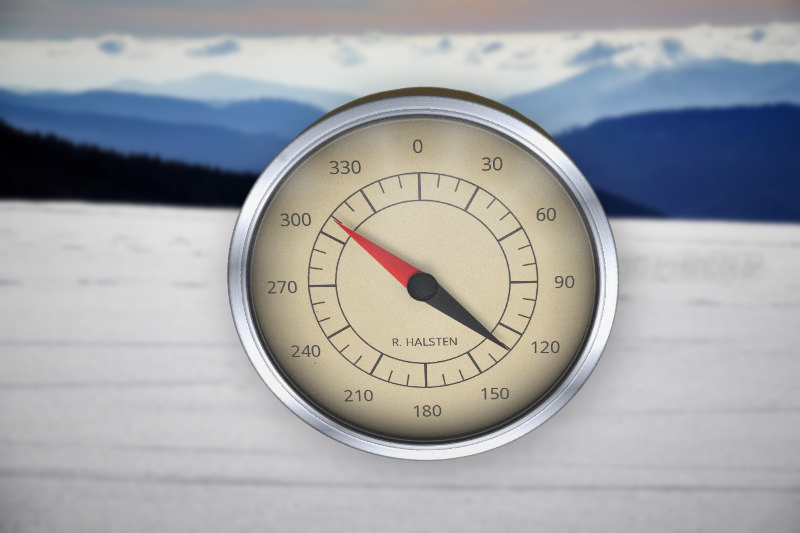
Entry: 310°
